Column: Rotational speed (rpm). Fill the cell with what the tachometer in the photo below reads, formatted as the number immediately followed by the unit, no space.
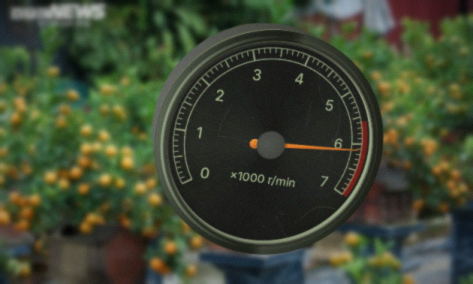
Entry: 6100rpm
